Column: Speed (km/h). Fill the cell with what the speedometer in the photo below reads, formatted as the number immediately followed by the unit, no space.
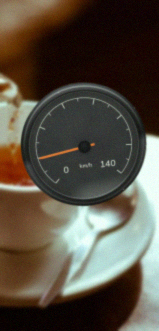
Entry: 20km/h
